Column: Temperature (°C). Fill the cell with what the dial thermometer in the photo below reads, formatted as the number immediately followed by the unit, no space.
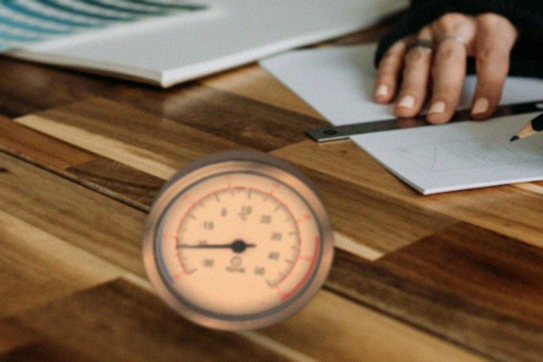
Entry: -20°C
